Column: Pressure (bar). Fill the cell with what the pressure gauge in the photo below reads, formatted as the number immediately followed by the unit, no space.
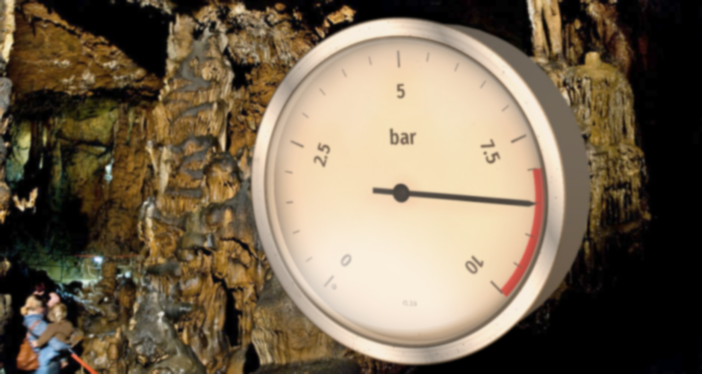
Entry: 8.5bar
